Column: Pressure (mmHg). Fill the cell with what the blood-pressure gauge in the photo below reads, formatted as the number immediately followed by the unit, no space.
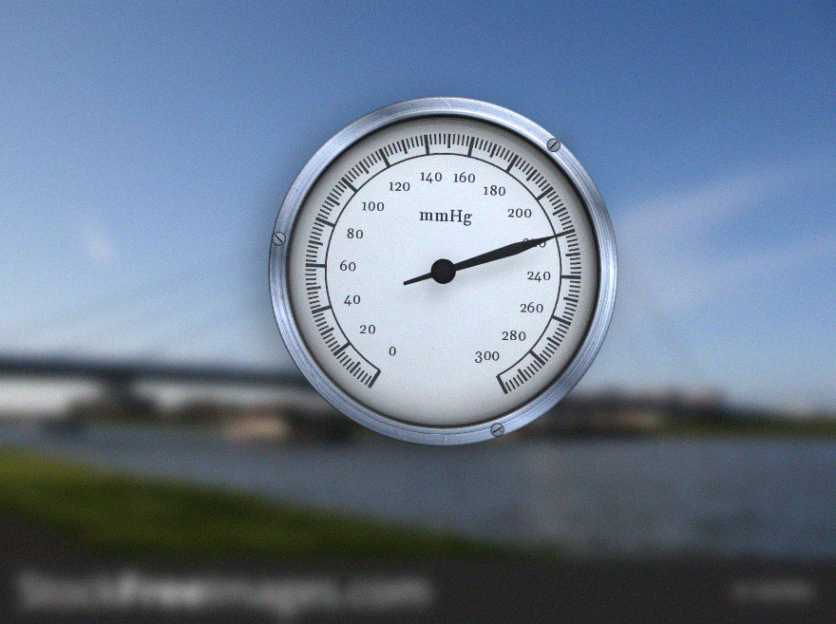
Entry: 220mmHg
